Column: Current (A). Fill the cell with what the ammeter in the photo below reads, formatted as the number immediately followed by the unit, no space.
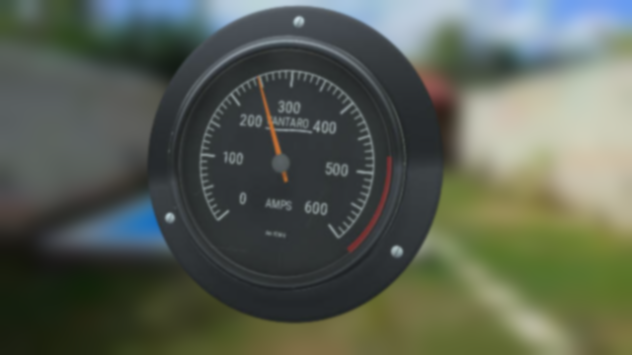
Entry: 250A
